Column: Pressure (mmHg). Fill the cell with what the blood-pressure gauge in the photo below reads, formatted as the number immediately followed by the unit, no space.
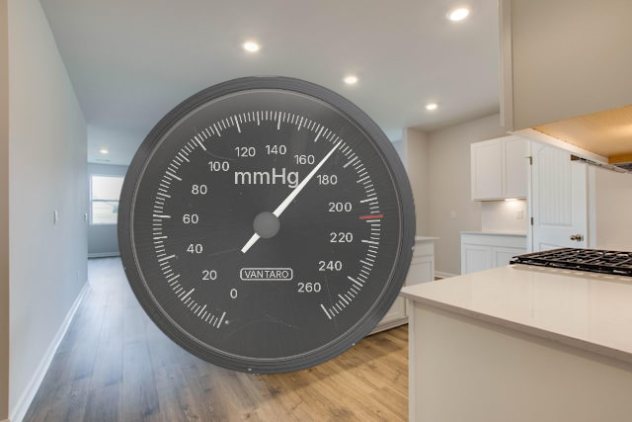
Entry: 170mmHg
